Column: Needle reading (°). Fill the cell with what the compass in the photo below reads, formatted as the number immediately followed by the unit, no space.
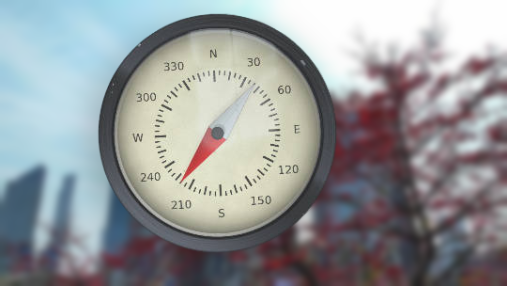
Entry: 220°
